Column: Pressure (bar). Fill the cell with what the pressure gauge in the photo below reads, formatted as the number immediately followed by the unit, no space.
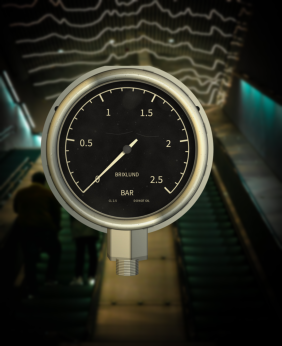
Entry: 0bar
